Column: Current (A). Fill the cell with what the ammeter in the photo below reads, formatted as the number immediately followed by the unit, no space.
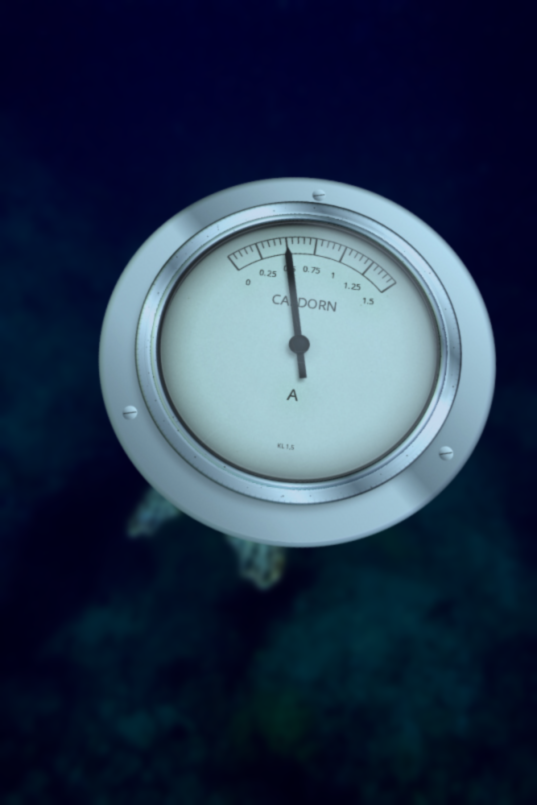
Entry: 0.5A
